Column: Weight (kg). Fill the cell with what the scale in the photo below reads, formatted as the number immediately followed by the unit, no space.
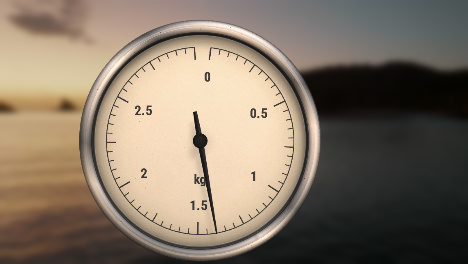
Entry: 1.4kg
